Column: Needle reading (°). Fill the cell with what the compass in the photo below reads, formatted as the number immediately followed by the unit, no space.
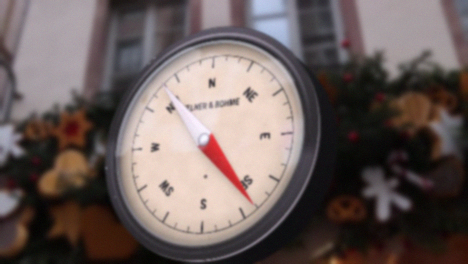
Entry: 140°
